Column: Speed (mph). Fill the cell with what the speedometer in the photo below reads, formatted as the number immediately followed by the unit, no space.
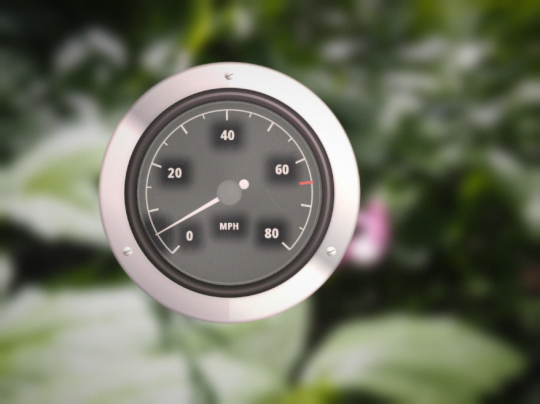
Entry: 5mph
